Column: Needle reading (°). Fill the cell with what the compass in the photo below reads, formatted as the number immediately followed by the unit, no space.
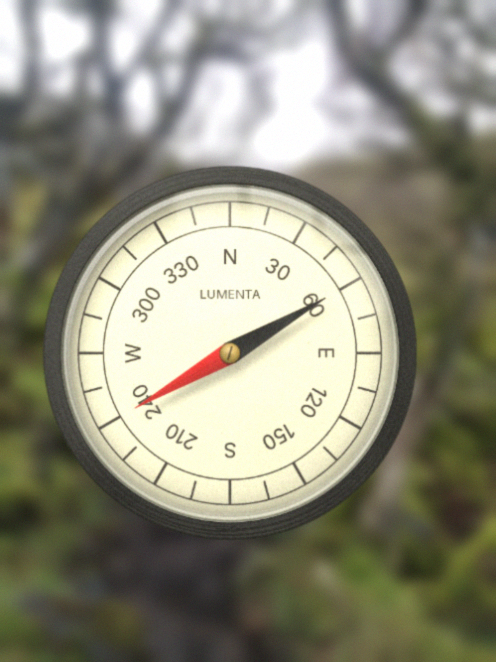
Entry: 240°
